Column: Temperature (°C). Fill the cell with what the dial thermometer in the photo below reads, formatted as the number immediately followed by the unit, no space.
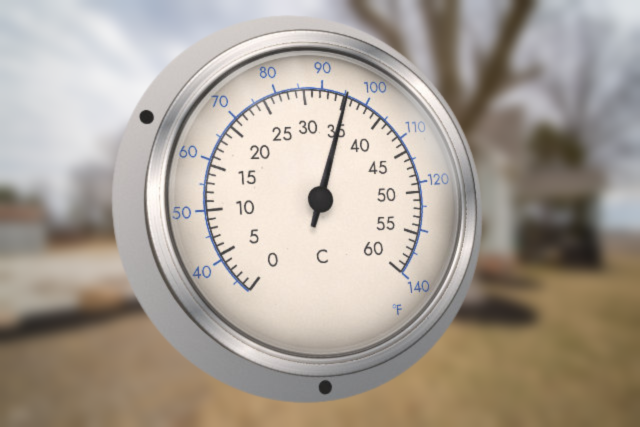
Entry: 35°C
